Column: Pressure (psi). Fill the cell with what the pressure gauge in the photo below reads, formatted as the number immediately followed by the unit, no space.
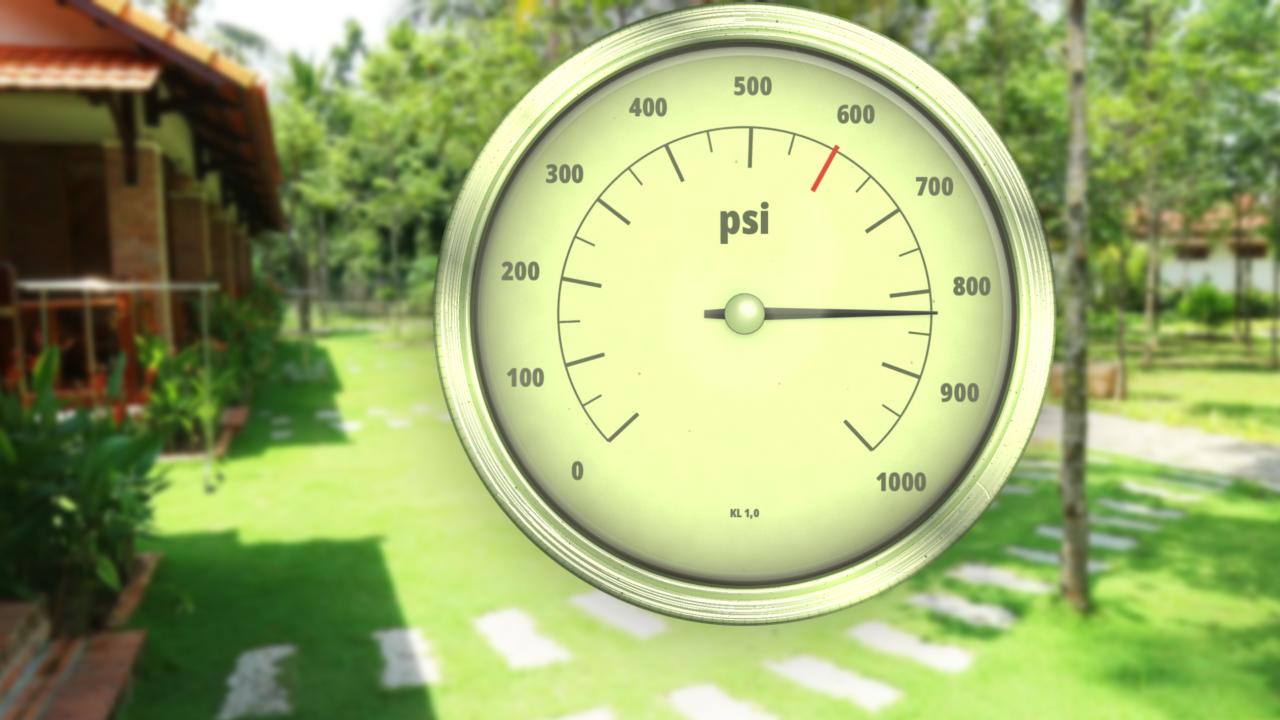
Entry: 825psi
